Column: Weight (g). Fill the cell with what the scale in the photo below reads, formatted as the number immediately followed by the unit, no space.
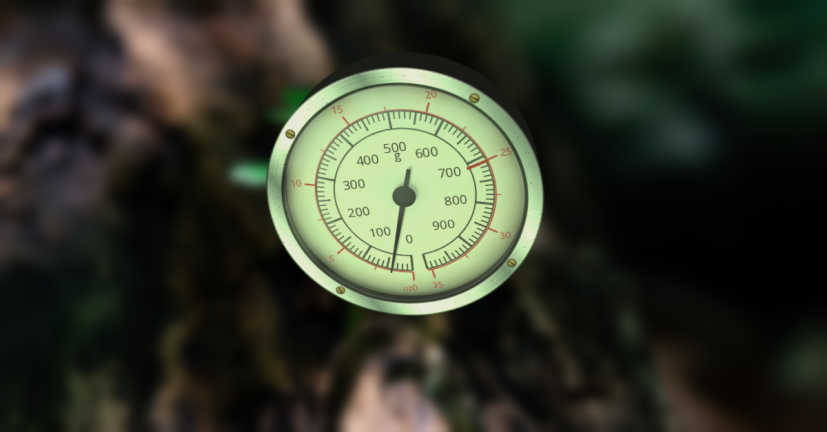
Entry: 40g
